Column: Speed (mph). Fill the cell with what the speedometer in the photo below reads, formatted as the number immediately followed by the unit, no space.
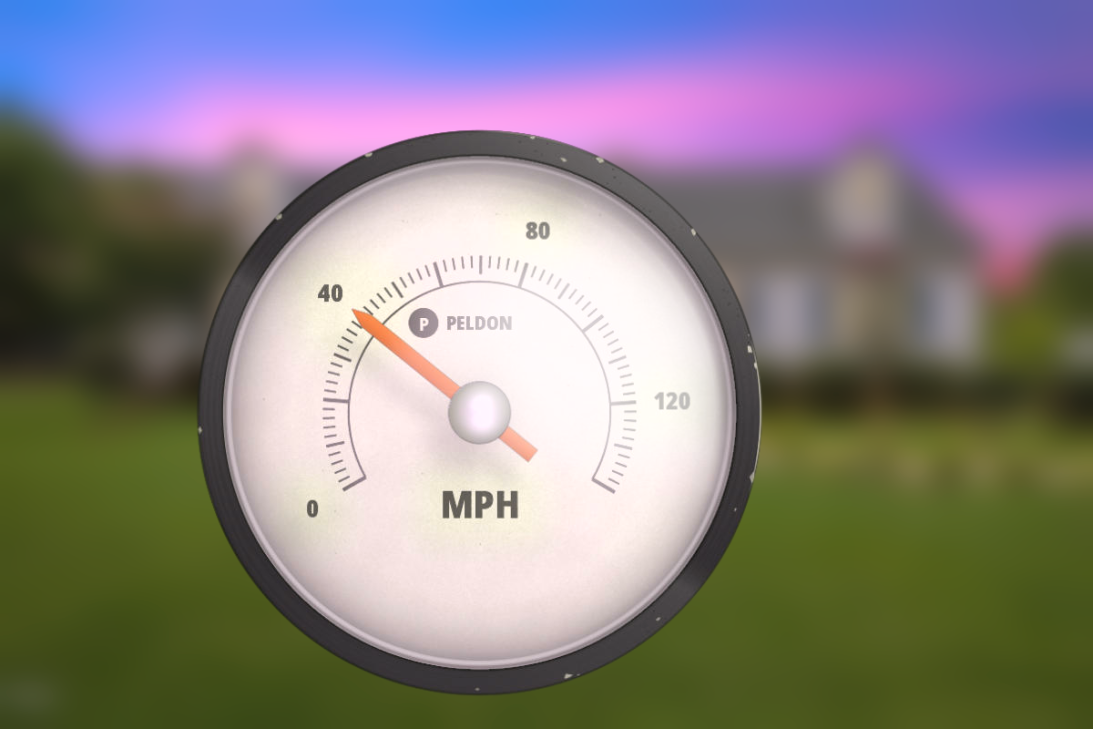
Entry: 40mph
